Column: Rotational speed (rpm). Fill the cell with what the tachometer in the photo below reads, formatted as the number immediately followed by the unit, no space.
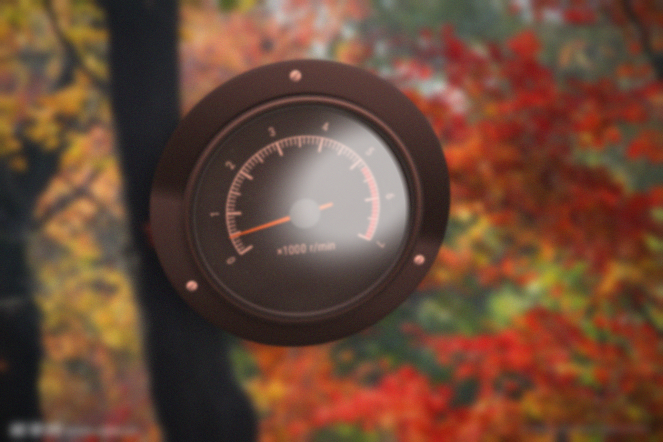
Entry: 500rpm
